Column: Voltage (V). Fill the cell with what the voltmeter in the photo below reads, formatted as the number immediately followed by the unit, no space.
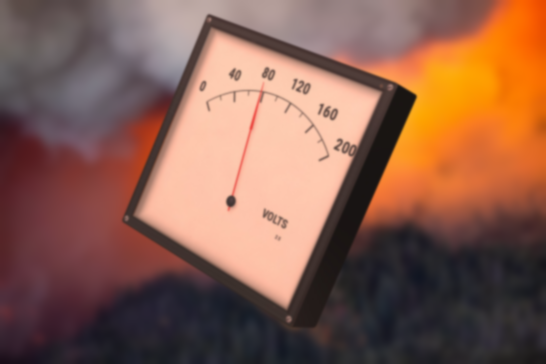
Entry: 80V
